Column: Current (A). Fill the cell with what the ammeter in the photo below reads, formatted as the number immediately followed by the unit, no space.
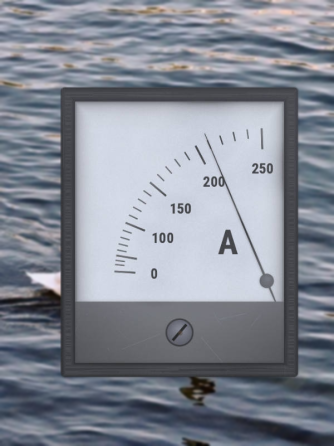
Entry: 210A
